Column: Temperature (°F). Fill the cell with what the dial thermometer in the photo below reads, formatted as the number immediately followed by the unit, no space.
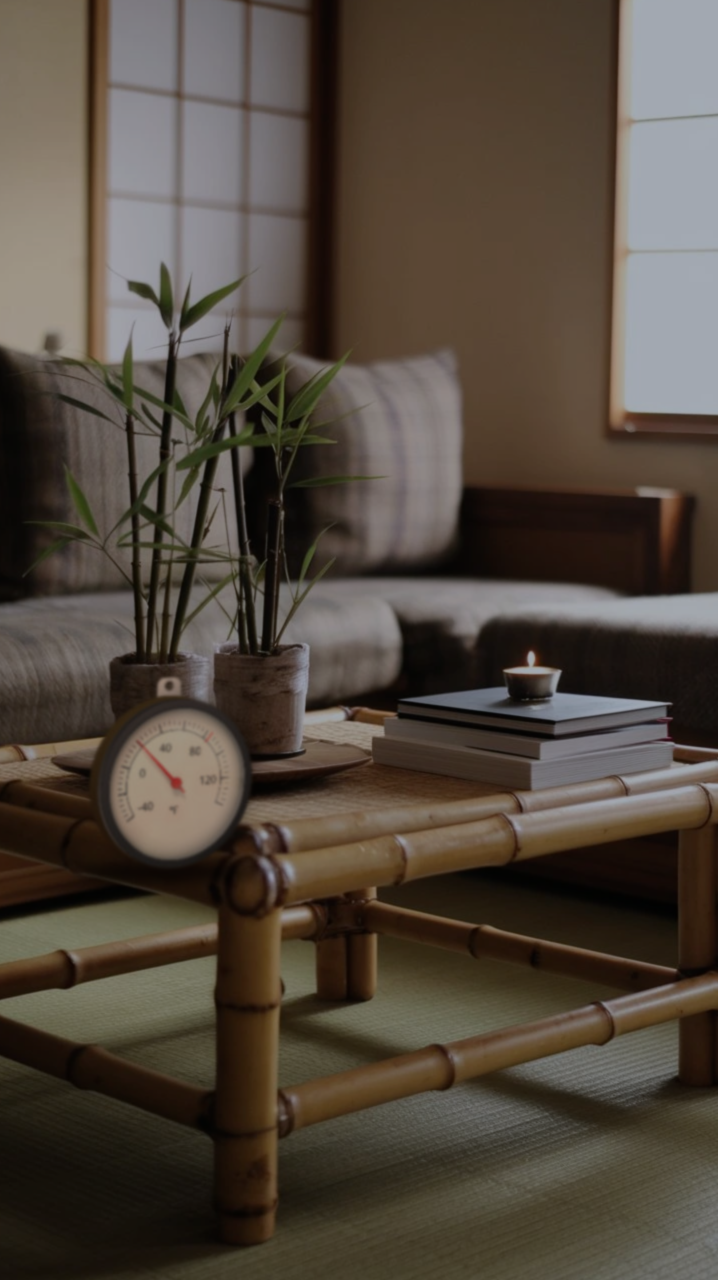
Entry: 20°F
